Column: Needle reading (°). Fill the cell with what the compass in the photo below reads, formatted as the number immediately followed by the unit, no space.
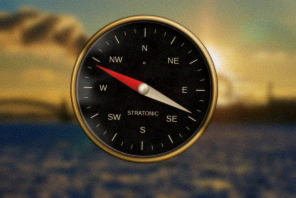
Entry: 295°
